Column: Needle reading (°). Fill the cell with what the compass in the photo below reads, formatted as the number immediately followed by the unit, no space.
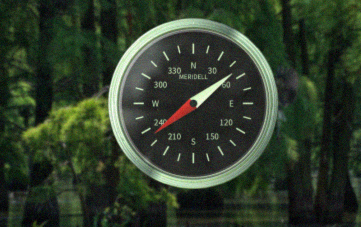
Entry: 232.5°
